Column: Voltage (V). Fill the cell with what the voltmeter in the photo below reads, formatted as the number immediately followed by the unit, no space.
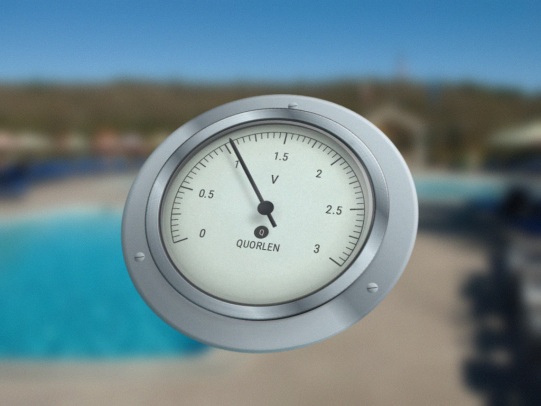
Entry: 1.05V
